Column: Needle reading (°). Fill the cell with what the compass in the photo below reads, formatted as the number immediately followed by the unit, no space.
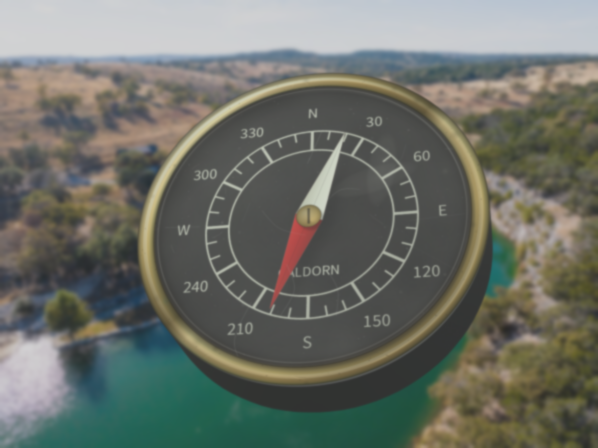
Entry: 200°
